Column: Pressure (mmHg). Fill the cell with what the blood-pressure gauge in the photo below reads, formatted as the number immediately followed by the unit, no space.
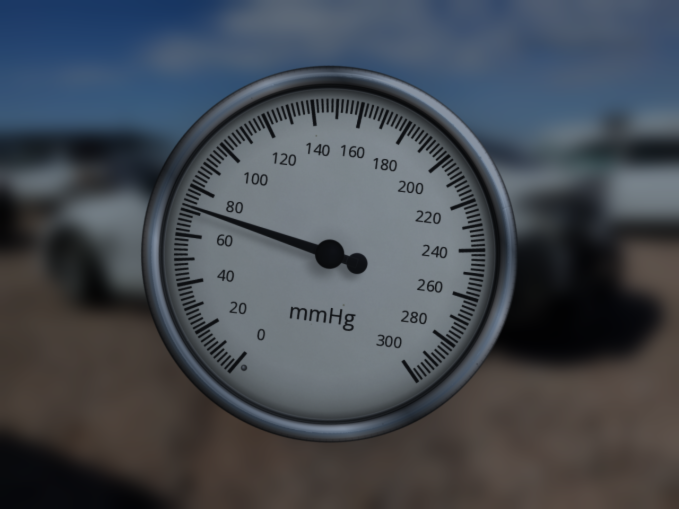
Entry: 72mmHg
